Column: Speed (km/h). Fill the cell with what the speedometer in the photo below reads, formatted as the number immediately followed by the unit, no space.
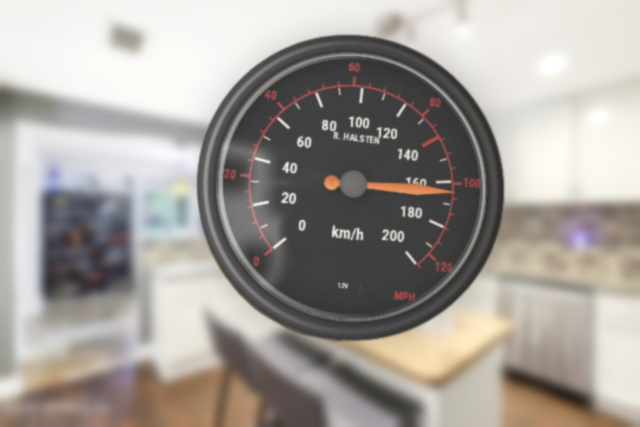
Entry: 165km/h
